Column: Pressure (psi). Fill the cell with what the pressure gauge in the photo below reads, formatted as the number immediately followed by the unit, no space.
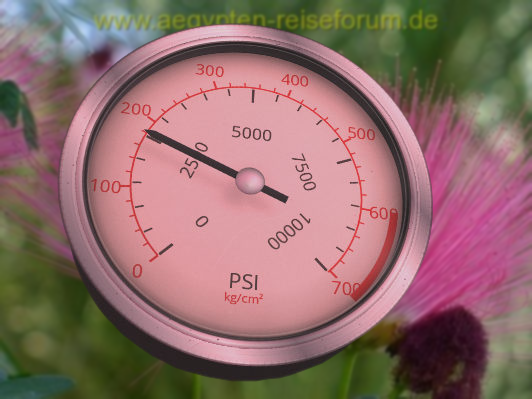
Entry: 2500psi
